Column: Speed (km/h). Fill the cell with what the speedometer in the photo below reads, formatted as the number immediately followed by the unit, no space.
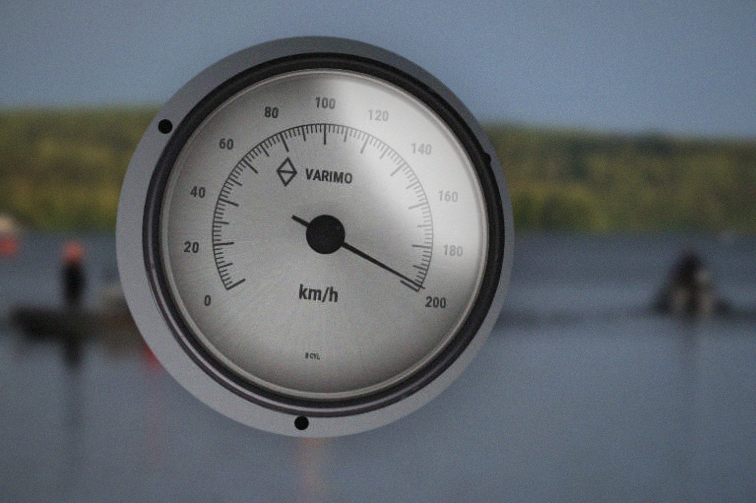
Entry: 198km/h
